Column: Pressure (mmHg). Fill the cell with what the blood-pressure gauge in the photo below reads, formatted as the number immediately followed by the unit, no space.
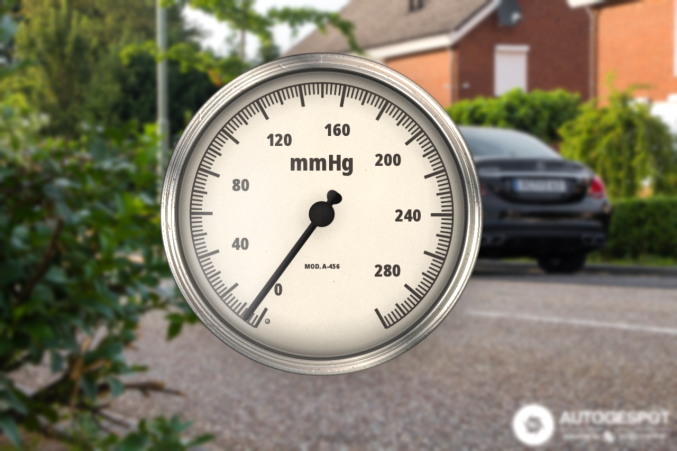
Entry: 6mmHg
